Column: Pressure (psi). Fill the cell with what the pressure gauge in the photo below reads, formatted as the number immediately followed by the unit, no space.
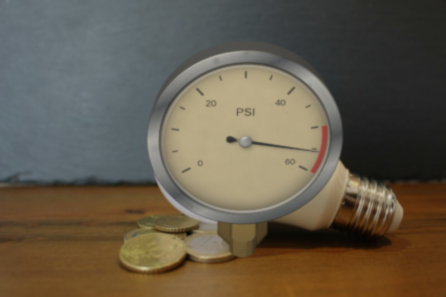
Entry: 55psi
